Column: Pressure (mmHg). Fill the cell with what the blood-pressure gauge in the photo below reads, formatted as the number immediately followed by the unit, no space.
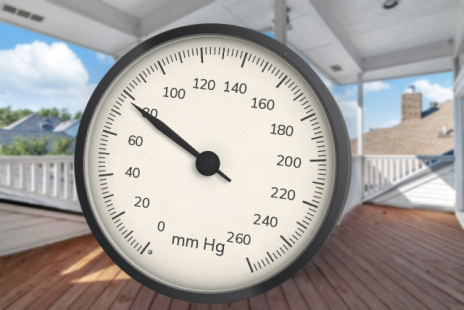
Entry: 78mmHg
